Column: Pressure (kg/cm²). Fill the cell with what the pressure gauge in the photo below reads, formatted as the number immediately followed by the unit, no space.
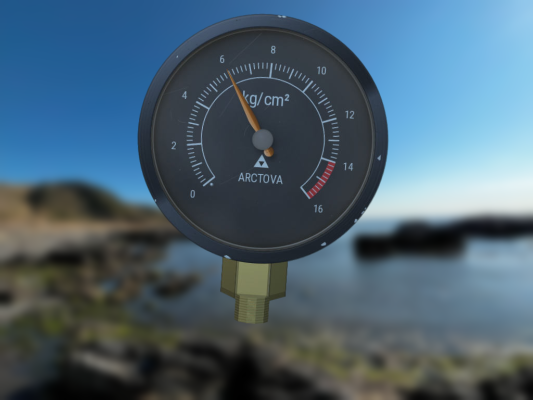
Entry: 6kg/cm²
